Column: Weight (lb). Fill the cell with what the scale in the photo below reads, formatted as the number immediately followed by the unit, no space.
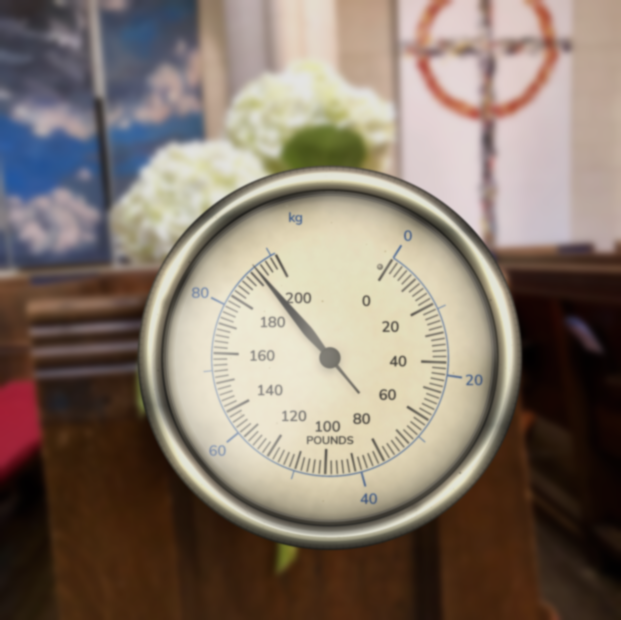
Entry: 192lb
